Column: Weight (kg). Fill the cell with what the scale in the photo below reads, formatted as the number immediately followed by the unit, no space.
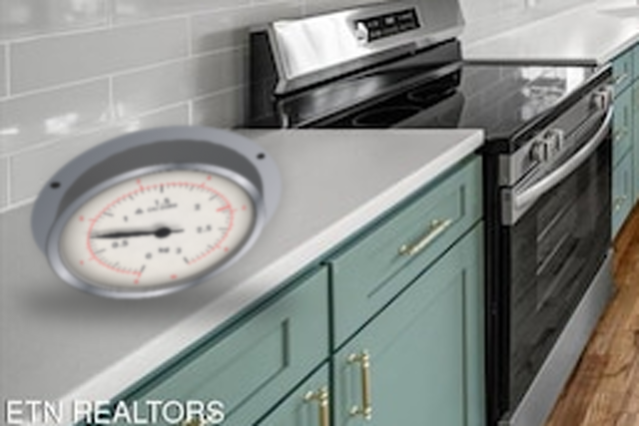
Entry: 0.75kg
